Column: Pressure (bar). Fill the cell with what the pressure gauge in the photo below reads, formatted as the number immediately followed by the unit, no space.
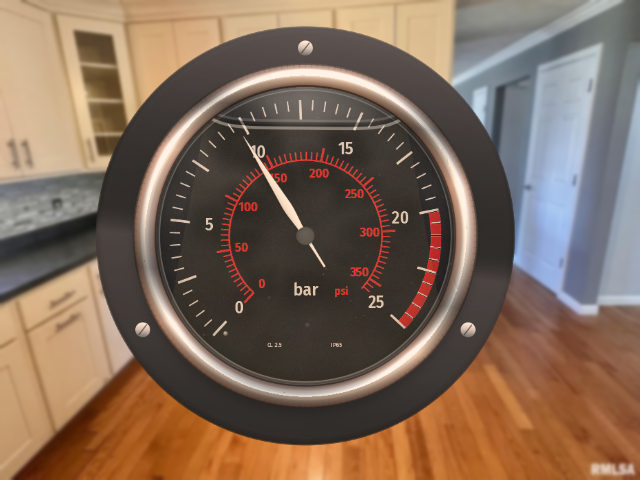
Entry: 9.75bar
